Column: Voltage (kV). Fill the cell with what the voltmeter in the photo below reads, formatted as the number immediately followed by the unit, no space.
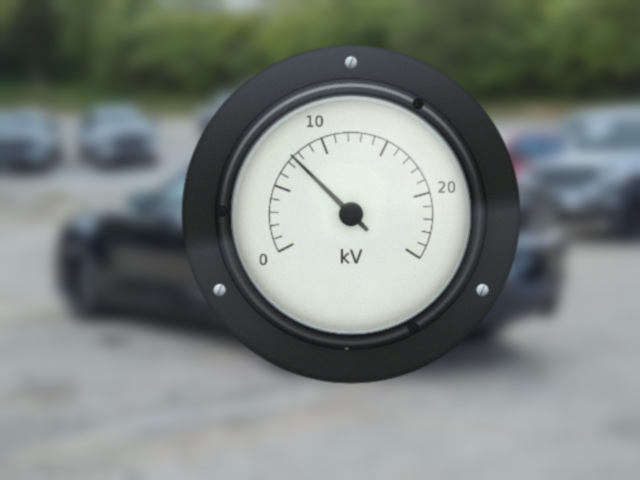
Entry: 7.5kV
